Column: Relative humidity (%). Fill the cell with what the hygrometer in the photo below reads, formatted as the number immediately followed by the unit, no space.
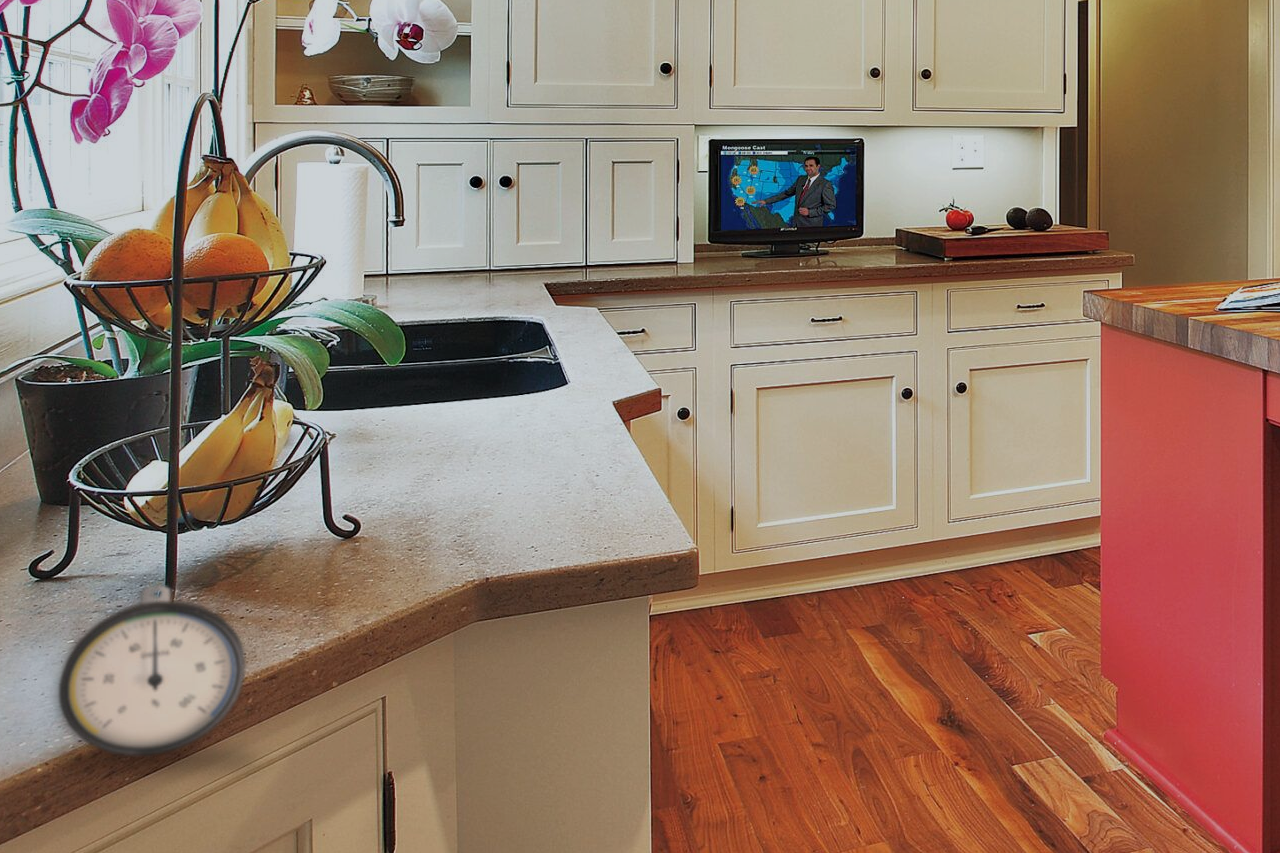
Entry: 50%
